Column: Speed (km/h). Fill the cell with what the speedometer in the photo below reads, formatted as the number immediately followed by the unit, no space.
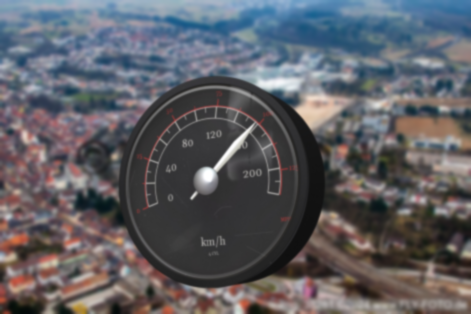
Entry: 160km/h
